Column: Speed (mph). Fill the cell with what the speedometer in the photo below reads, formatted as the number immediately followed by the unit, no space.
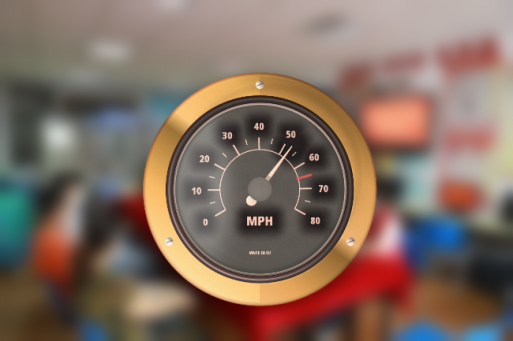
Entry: 52.5mph
